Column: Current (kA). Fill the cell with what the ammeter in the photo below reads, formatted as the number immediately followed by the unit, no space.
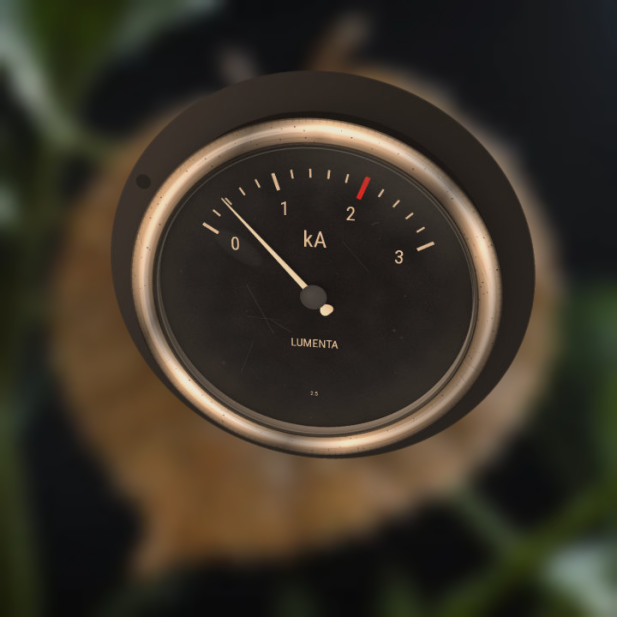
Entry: 0.4kA
